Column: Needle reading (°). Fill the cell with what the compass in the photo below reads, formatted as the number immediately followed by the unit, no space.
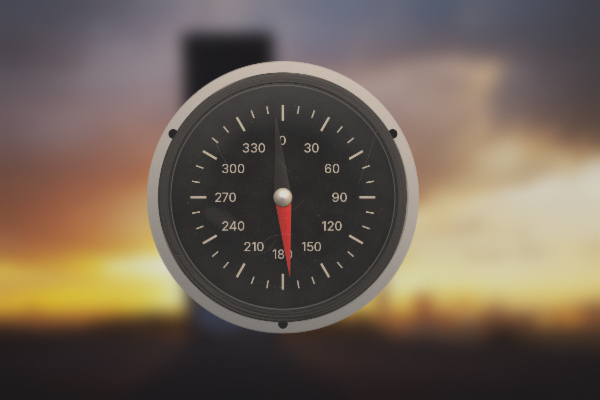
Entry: 175°
